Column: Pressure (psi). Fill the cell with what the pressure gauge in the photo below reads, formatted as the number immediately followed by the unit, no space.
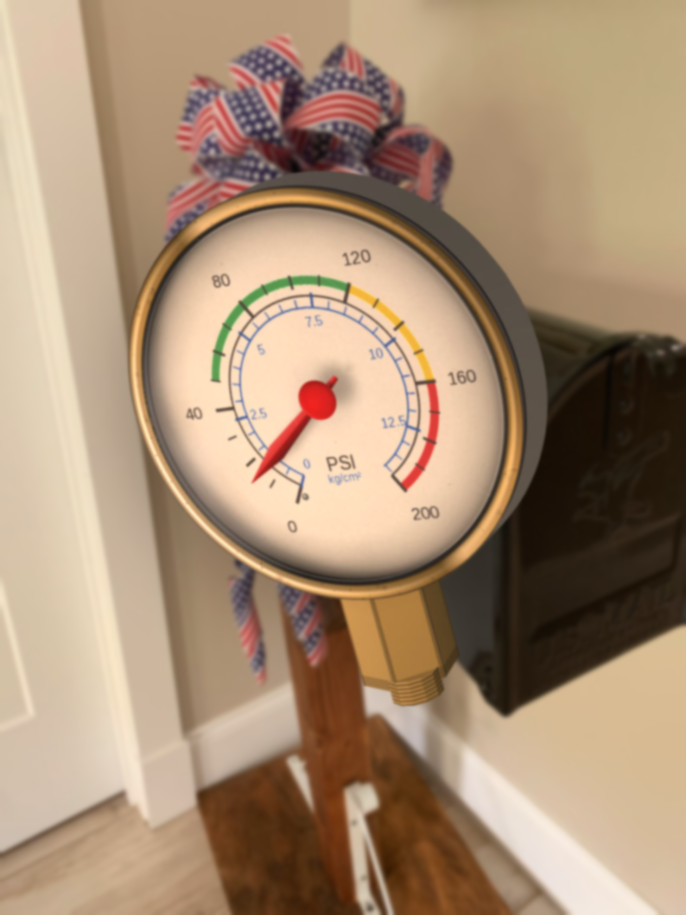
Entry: 15psi
